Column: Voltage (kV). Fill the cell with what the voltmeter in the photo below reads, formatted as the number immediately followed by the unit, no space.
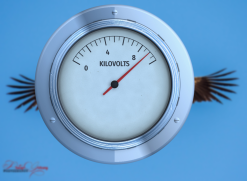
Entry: 9kV
